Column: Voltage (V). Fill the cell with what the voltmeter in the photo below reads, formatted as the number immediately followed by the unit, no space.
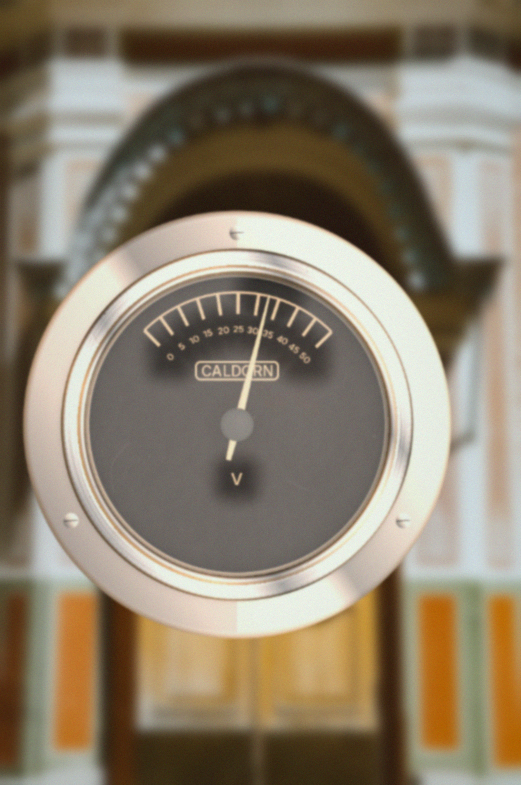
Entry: 32.5V
